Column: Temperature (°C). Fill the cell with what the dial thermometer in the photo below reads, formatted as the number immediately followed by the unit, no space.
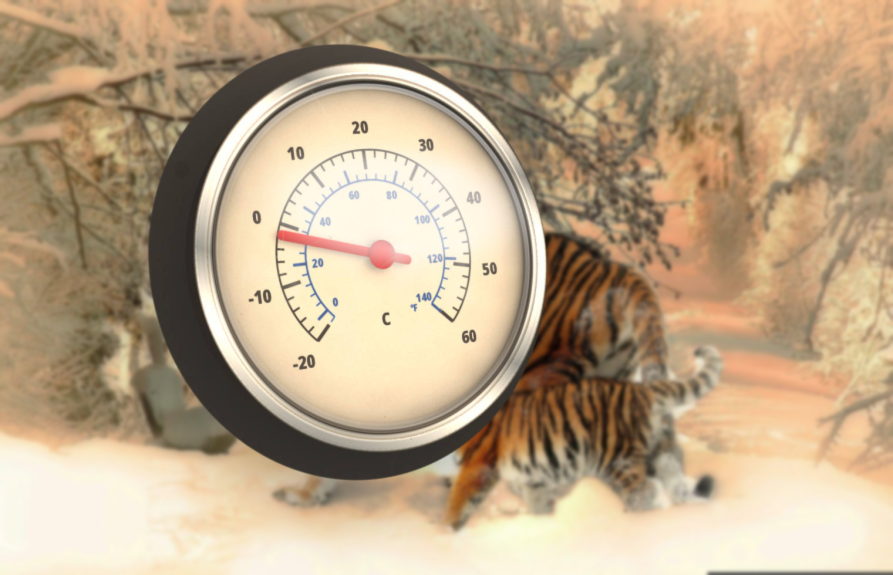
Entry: -2°C
